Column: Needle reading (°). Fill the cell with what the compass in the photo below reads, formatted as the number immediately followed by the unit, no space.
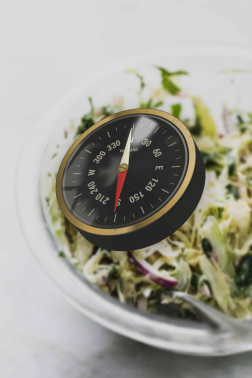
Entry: 180°
